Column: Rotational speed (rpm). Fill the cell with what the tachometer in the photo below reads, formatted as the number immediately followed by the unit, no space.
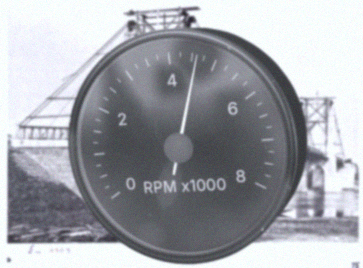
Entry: 4625rpm
